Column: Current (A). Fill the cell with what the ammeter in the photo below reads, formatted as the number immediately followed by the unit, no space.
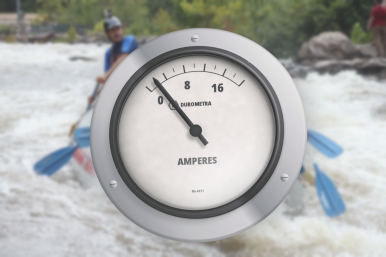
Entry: 2A
